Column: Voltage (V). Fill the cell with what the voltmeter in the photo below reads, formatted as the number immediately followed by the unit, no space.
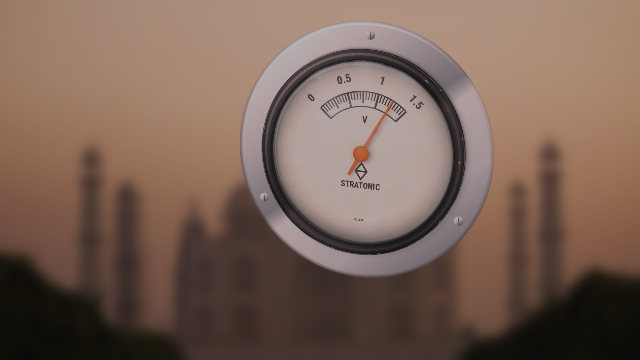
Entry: 1.25V
